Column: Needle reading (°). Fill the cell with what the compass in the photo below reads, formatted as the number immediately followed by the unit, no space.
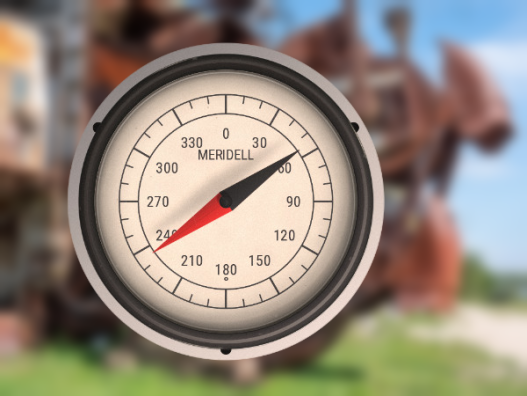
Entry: 235°
